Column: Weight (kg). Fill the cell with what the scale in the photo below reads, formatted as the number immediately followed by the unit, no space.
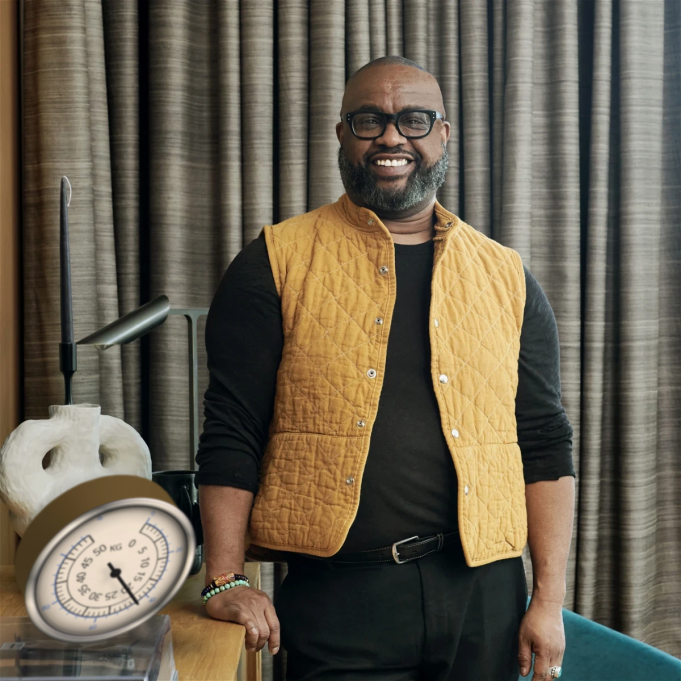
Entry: 20kg
